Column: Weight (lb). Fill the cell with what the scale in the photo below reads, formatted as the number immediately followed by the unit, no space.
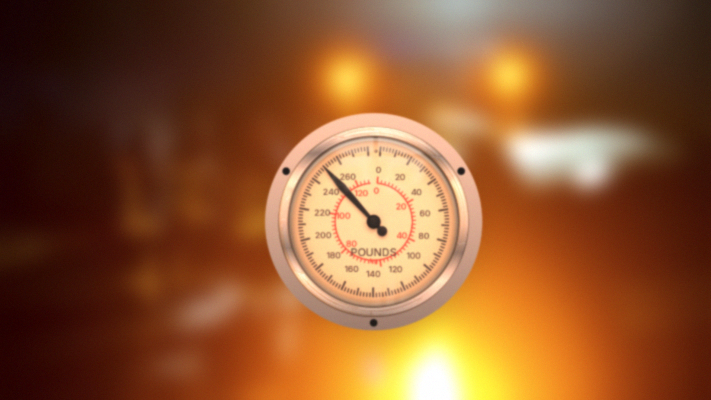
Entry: 250lb
